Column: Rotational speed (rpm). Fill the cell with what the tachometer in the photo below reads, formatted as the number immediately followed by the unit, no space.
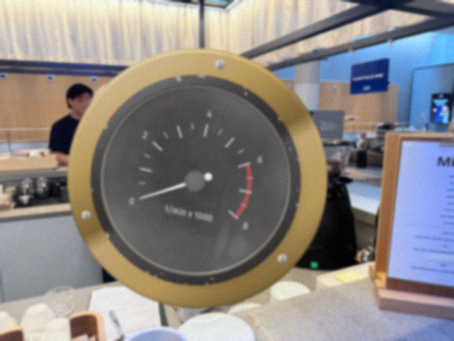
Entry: 0rpm
